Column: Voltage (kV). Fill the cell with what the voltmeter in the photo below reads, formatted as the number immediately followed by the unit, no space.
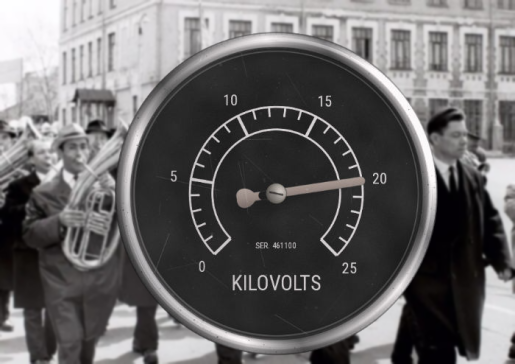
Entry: 20kV
